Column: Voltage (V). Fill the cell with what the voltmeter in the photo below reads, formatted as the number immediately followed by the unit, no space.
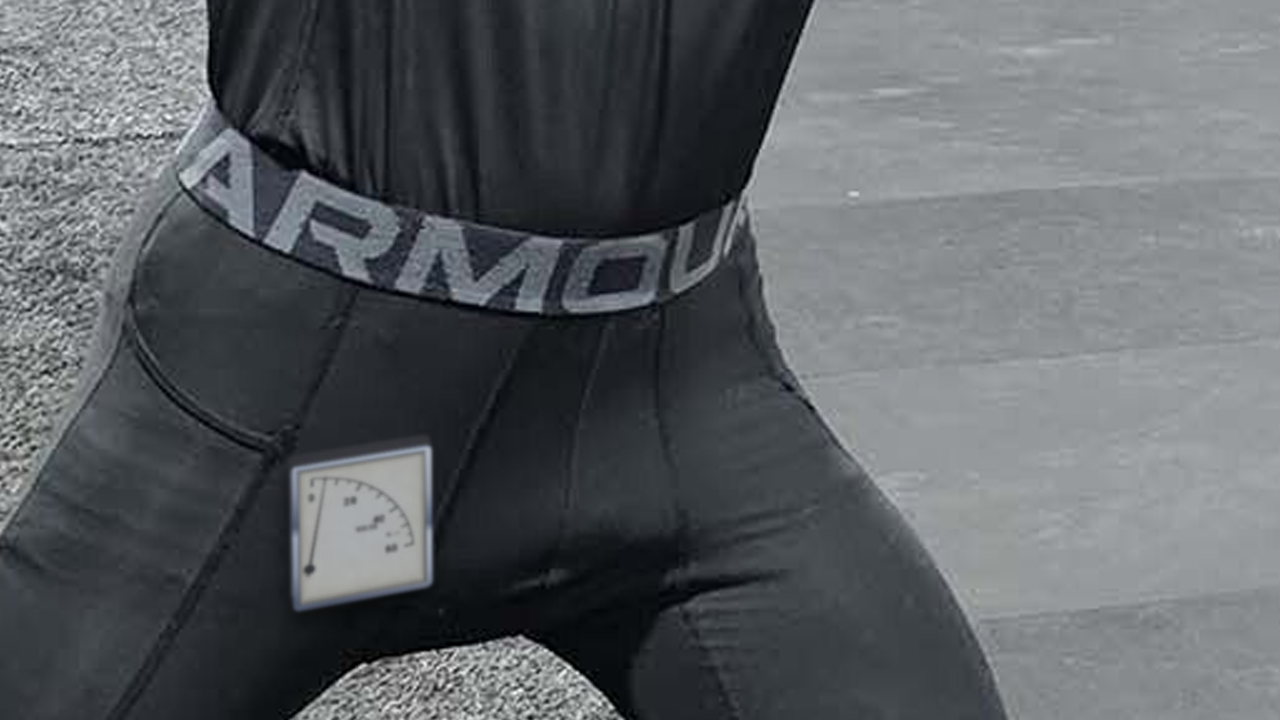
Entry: 5V
